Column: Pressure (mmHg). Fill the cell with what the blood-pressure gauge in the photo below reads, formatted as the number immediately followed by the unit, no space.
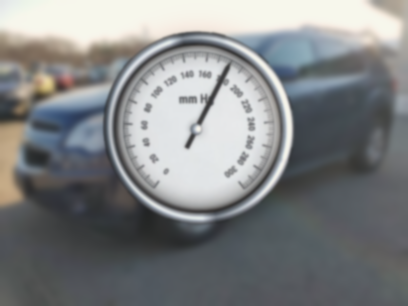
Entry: 180mmHg
